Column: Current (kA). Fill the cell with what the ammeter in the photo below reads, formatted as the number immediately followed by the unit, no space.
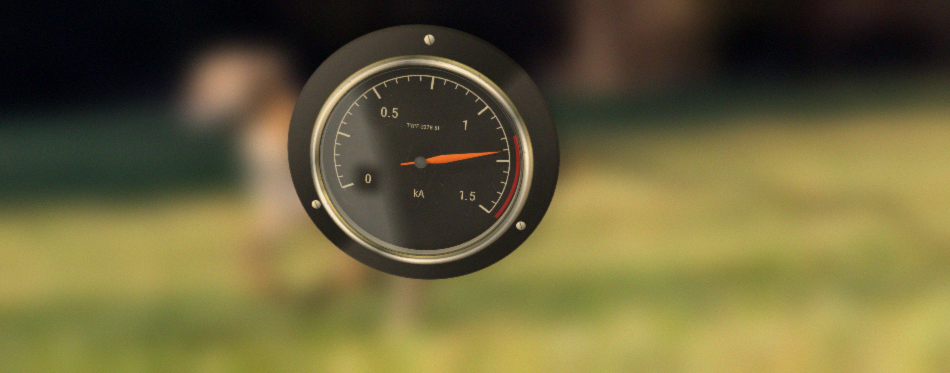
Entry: 1.2kA
